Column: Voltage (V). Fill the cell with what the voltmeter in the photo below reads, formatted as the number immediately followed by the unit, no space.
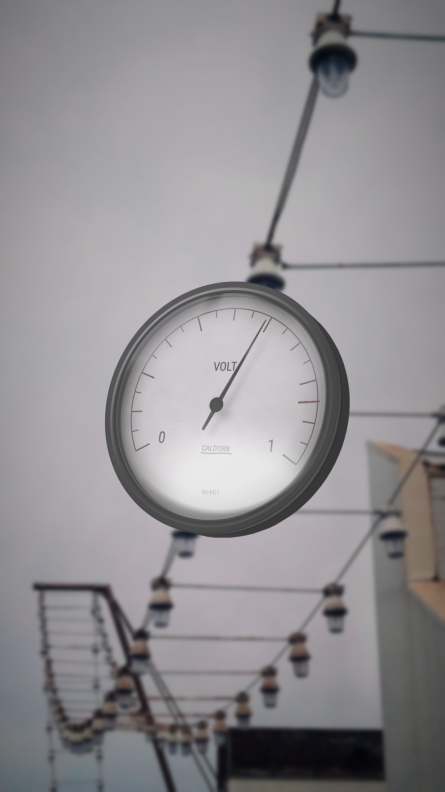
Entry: 0.6V
